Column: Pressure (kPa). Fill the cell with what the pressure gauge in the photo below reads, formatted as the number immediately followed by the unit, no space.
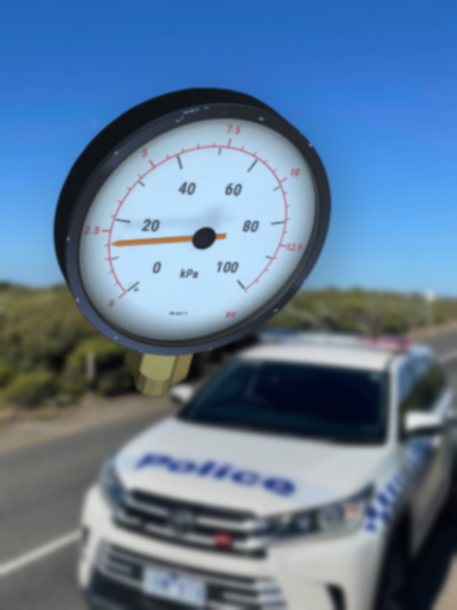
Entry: 15kPa
